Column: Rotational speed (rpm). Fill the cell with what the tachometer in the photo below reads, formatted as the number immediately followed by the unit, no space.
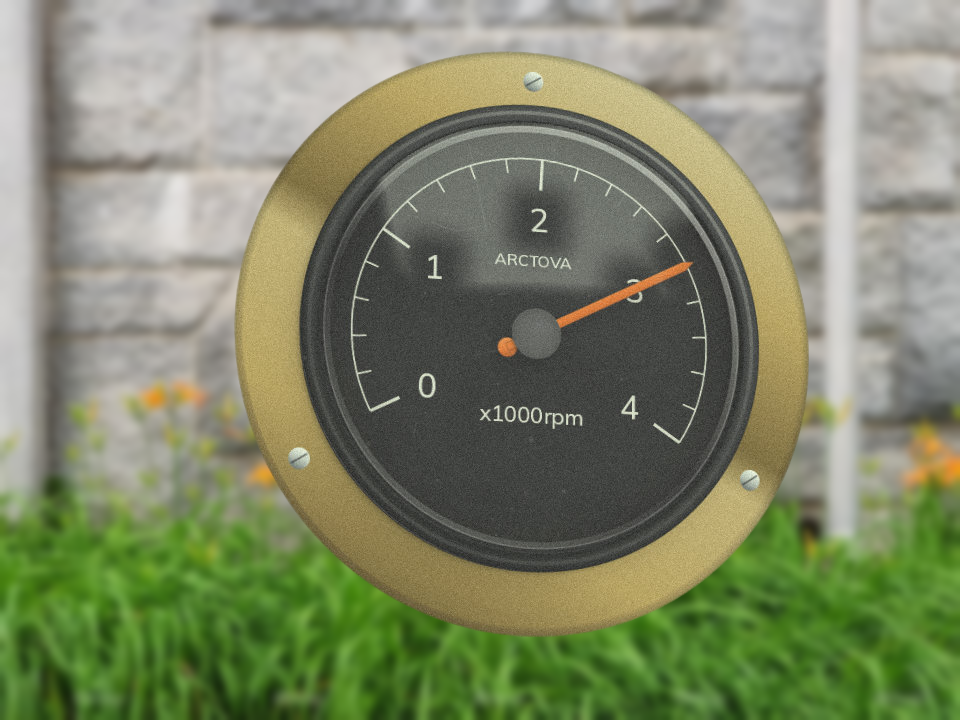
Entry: 3000rpm
